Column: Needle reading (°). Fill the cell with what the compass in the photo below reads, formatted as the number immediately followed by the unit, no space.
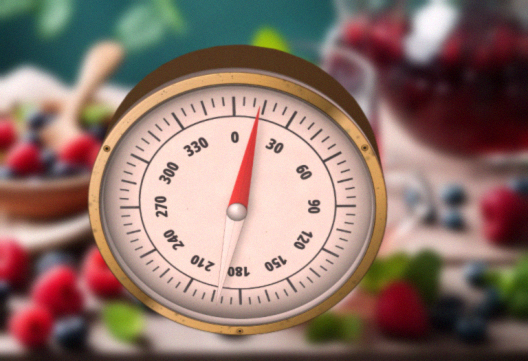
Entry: 12.5°
